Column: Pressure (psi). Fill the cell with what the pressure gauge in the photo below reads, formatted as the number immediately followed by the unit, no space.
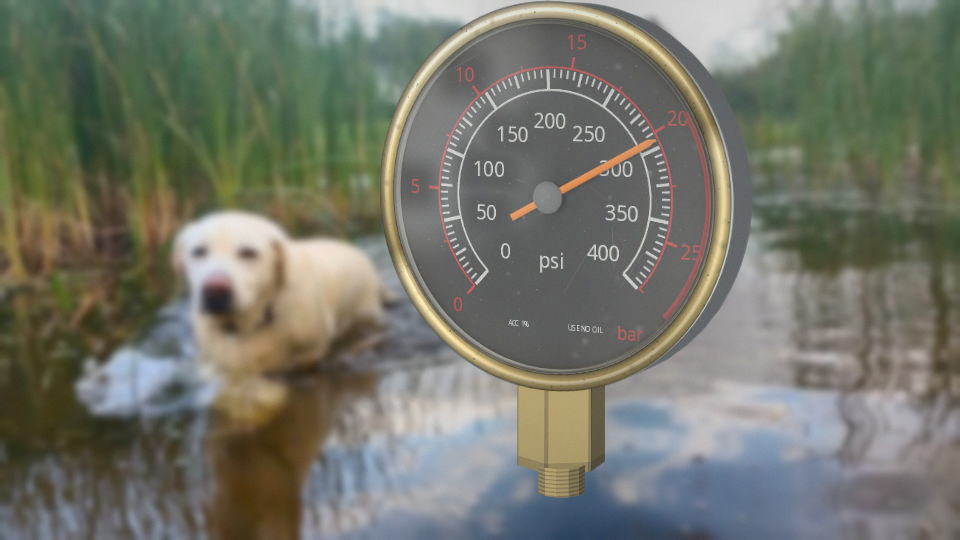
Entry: 295psi
